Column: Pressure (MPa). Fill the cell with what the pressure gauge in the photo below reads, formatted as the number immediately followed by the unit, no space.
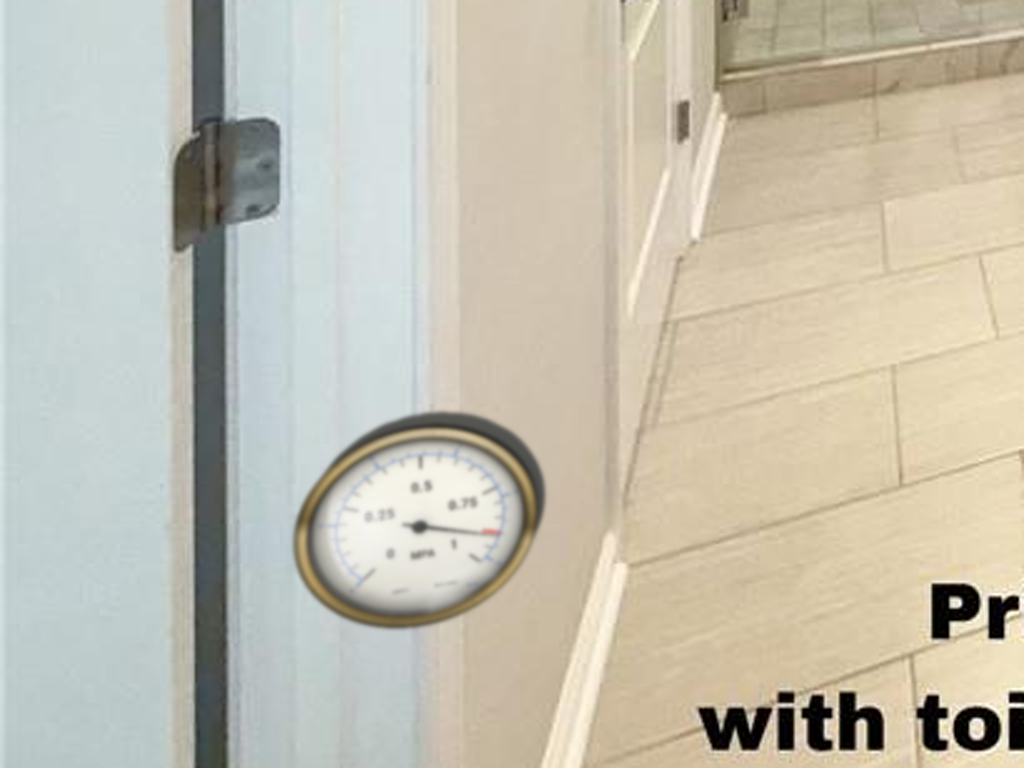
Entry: 0.9MPa
